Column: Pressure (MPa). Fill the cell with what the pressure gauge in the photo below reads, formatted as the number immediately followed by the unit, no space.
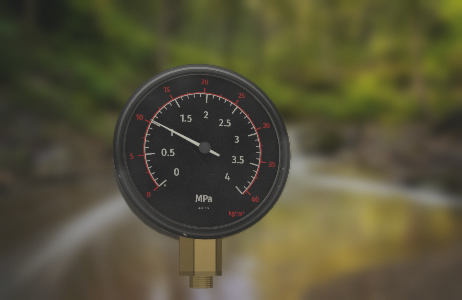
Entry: 1MPa
